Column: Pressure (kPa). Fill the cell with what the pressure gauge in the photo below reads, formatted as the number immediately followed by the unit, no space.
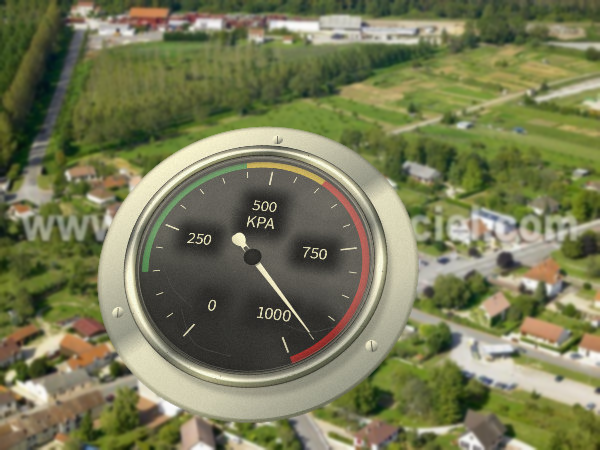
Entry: 950kPa
